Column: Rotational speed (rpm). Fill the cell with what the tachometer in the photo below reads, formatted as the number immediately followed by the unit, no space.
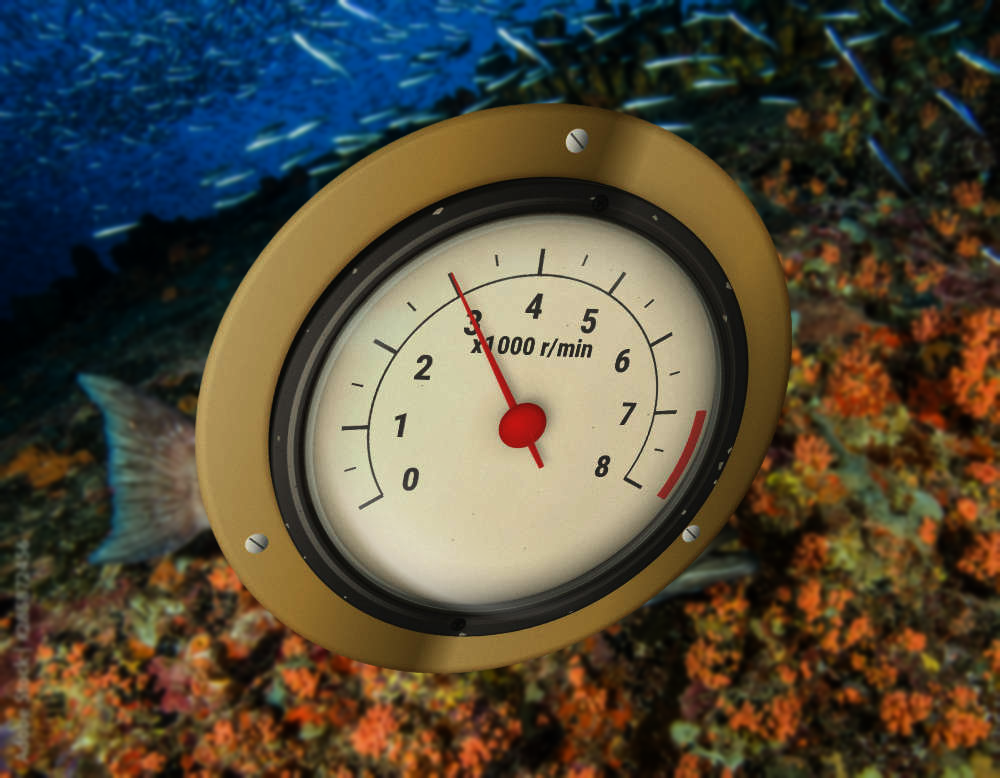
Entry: 3000rpm
